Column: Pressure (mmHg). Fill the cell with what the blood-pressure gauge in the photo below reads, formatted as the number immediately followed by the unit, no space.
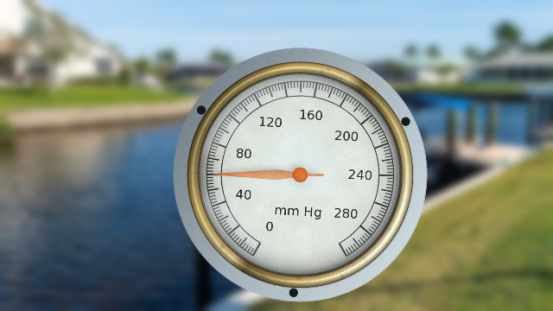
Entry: 60mmHg
